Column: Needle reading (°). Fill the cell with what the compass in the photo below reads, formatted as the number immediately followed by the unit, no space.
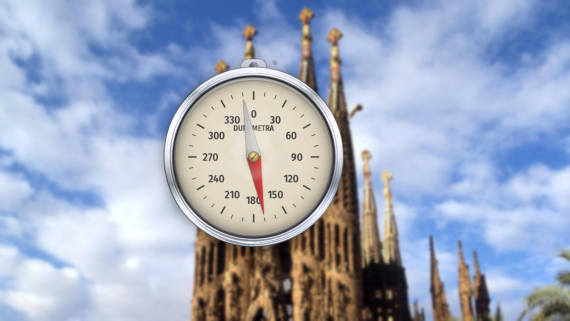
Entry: 170°
